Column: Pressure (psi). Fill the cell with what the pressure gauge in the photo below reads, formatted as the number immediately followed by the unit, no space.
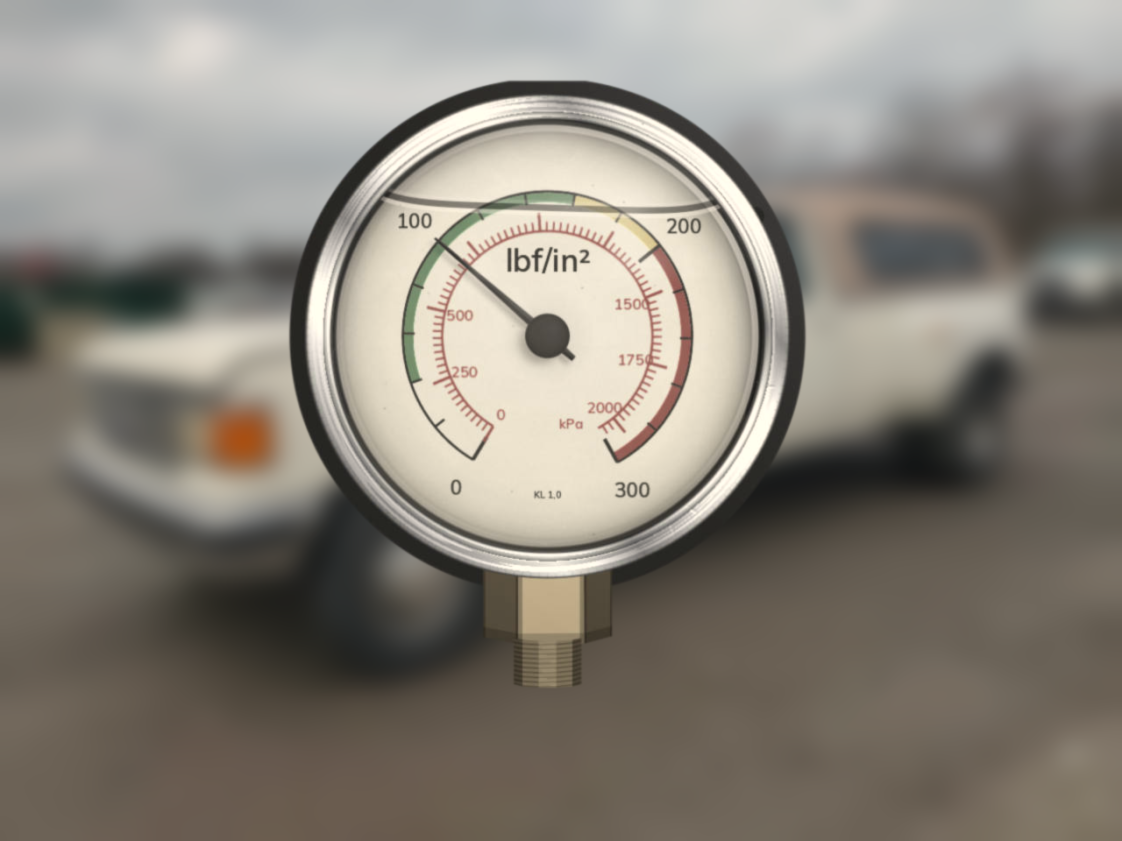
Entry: 100psi
